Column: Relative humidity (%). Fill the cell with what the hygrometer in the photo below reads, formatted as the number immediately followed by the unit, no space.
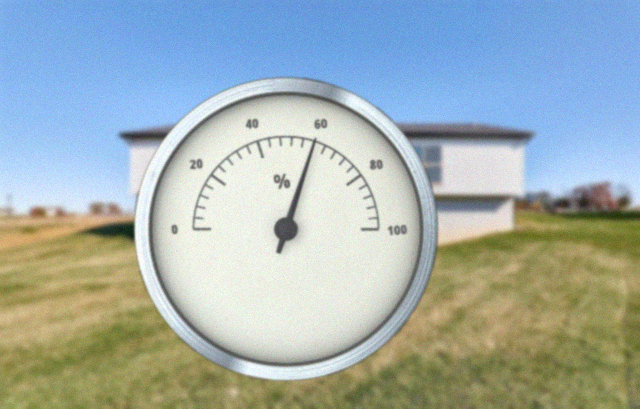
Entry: 60%
